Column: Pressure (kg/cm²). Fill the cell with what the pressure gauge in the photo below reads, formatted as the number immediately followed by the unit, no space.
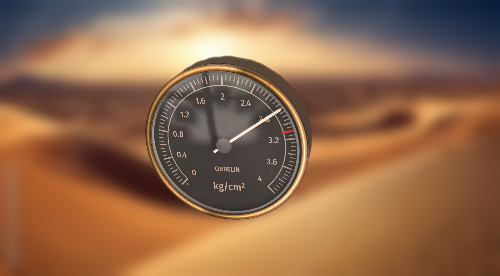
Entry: 2.8kg/cm²
